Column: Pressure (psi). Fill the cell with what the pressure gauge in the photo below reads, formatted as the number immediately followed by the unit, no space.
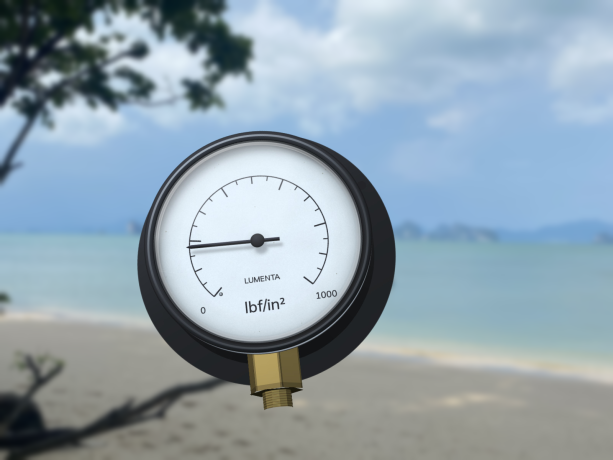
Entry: 175psi
